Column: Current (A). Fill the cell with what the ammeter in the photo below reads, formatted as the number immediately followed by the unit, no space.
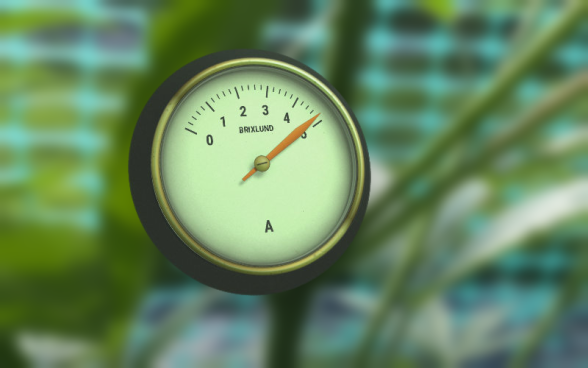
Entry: 4.8A
